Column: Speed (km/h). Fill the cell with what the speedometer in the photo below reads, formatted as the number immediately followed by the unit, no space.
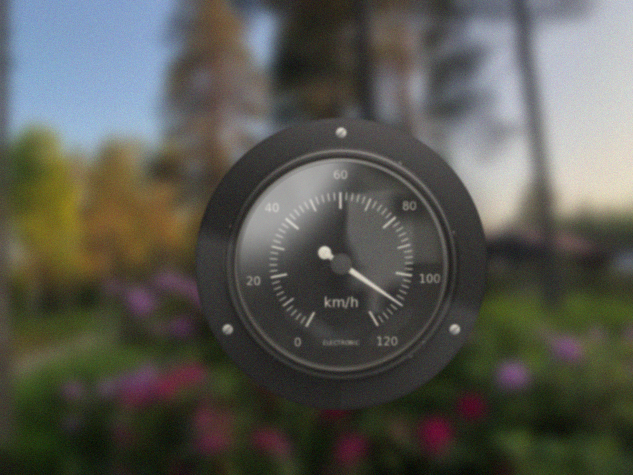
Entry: 110km/h
